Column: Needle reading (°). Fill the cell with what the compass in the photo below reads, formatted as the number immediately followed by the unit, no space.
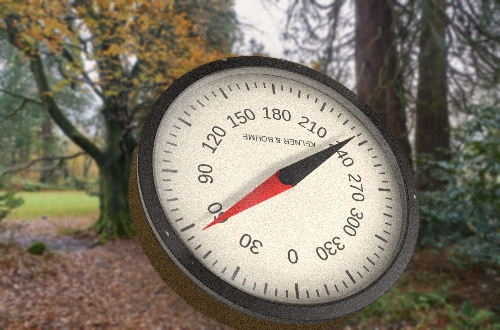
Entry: 55°
